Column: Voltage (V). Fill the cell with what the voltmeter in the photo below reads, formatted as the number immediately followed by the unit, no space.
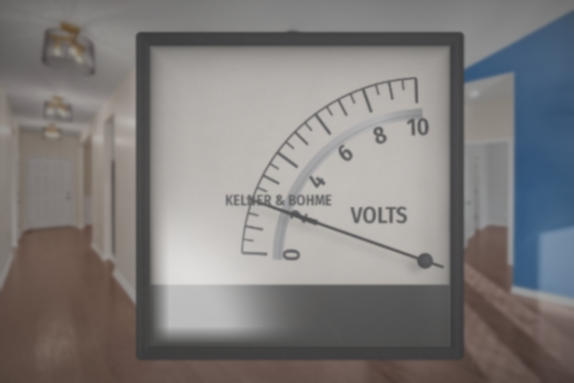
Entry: 2V
